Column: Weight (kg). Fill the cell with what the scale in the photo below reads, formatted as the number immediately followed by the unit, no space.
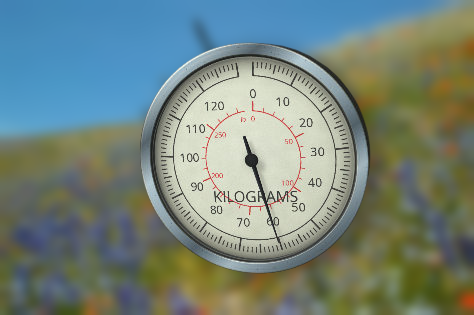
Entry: 60kg
